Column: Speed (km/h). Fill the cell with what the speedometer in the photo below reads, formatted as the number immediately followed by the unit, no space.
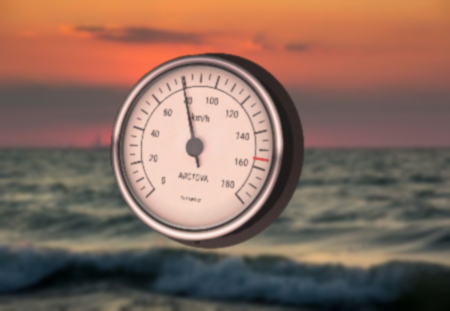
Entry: 80km/h
